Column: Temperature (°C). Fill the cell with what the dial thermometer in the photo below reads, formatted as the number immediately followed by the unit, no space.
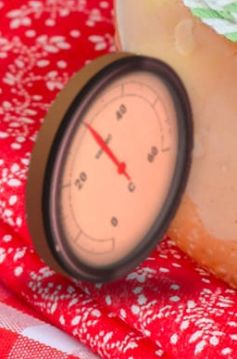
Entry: 30°C
